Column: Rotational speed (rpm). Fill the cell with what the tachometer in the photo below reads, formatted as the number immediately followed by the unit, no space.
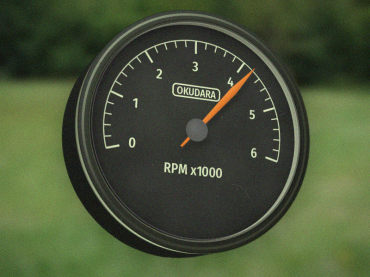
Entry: 4200rpm
